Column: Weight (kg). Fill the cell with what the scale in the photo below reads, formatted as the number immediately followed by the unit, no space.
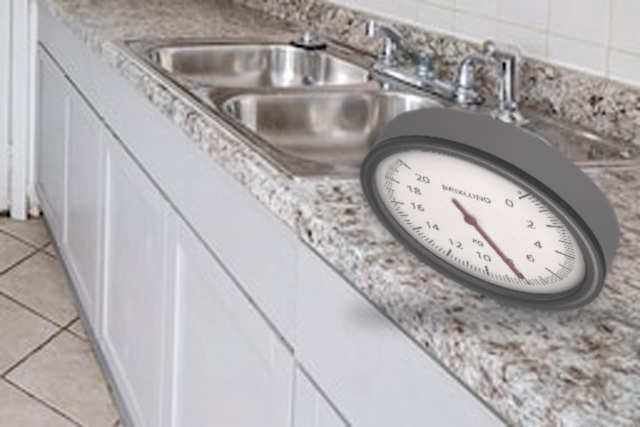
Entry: 8kg
